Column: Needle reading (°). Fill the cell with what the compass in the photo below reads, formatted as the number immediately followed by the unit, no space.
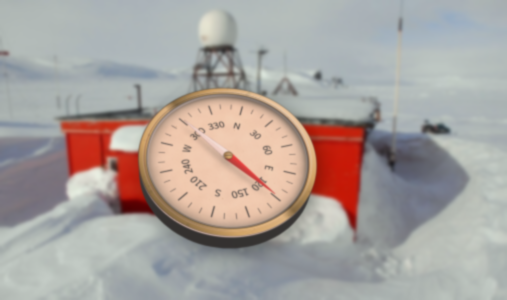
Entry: 120°
